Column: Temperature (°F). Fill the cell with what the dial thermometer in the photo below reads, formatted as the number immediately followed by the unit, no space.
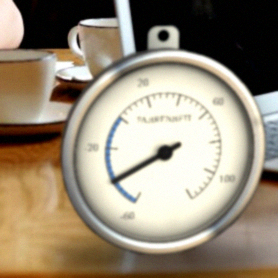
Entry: -40°F
